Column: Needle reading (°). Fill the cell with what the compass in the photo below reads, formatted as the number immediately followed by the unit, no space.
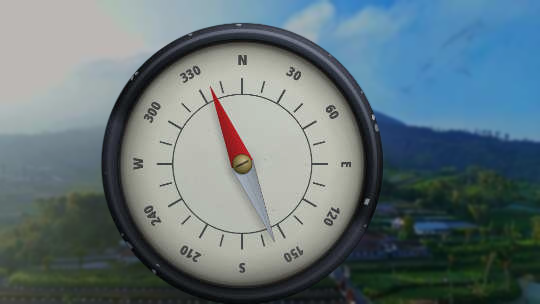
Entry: 337.5°
